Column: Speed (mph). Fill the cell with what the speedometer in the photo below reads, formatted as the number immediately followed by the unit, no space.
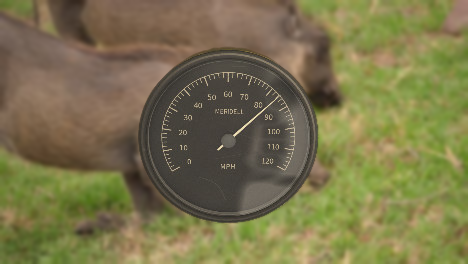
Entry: 84mph
